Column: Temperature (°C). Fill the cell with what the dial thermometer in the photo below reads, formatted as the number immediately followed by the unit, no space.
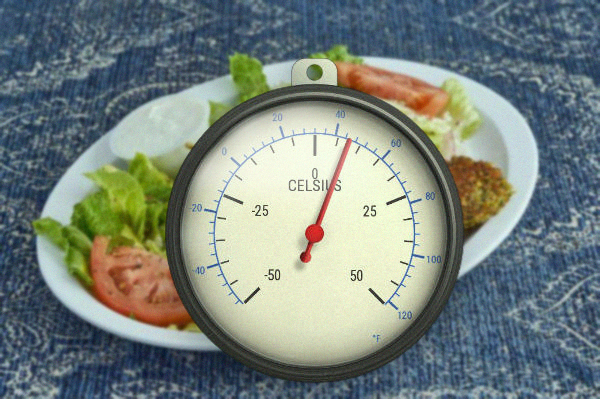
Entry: 7.5°C
